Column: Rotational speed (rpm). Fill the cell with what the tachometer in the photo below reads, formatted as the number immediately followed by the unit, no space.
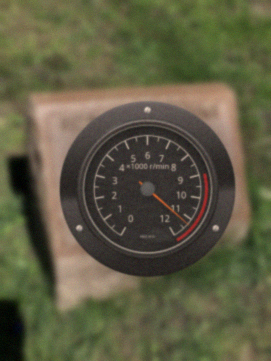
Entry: 11250rpm
